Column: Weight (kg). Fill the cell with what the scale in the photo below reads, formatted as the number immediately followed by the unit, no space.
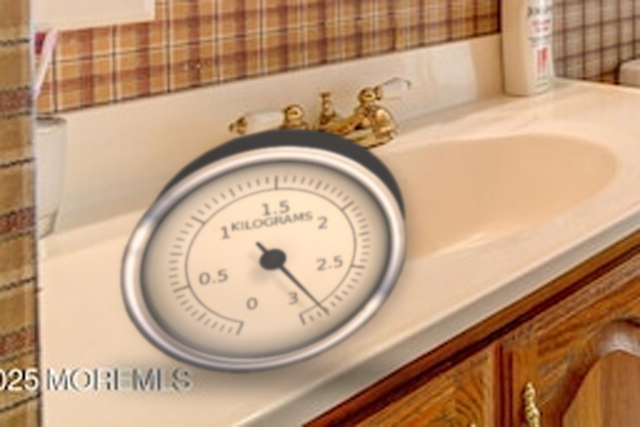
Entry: 2.85kg
